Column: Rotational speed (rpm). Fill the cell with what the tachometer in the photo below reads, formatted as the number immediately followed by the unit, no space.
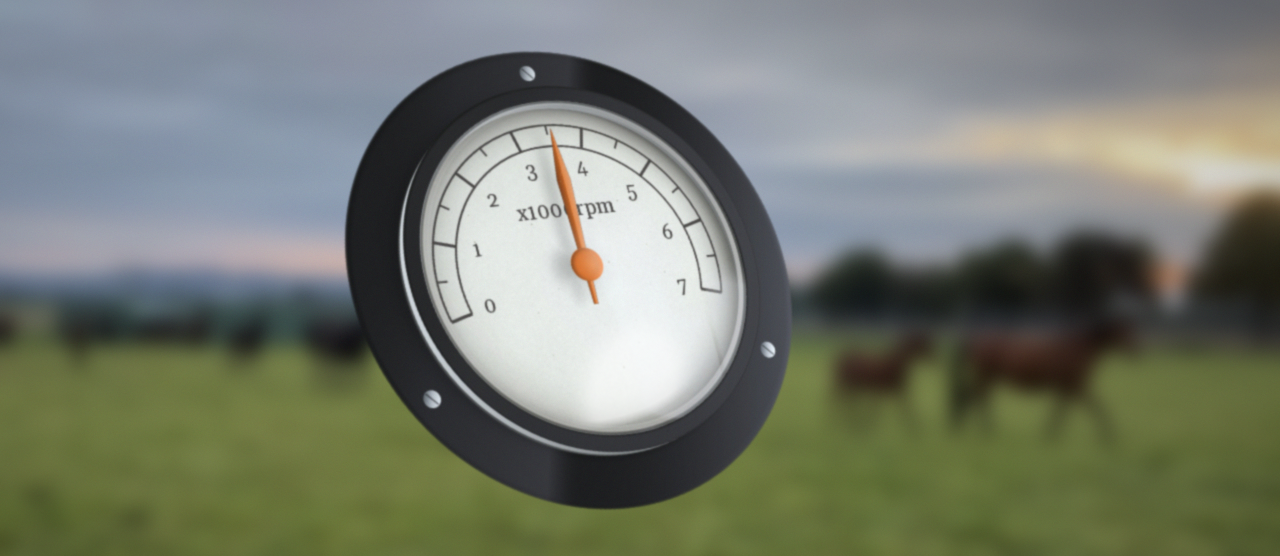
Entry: 3500rpm
